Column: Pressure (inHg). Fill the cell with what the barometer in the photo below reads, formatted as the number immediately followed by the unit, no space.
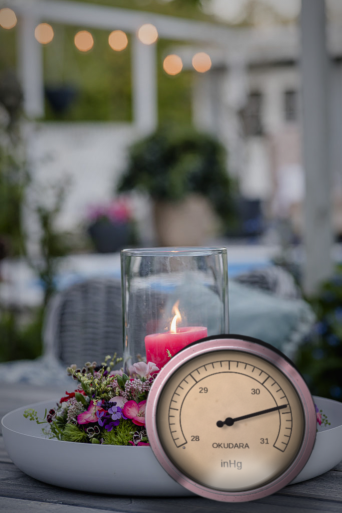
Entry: 30.4inHg
